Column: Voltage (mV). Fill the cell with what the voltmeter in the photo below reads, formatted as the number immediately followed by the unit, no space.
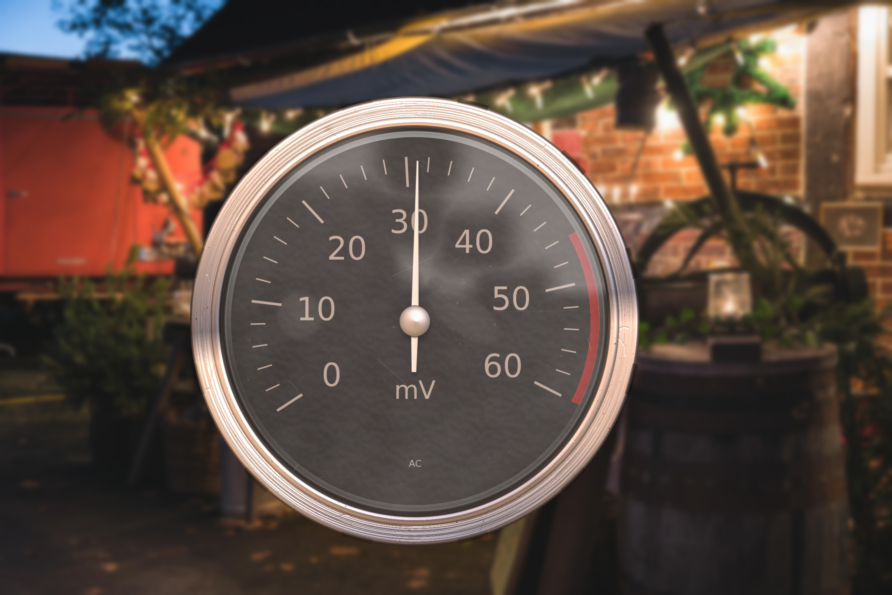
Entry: 31mV
